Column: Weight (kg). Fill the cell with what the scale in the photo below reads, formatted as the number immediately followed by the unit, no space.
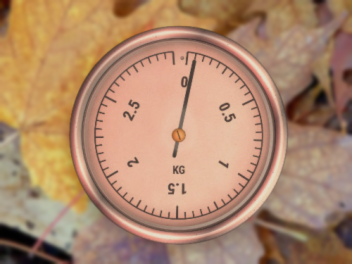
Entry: 0.05kg
